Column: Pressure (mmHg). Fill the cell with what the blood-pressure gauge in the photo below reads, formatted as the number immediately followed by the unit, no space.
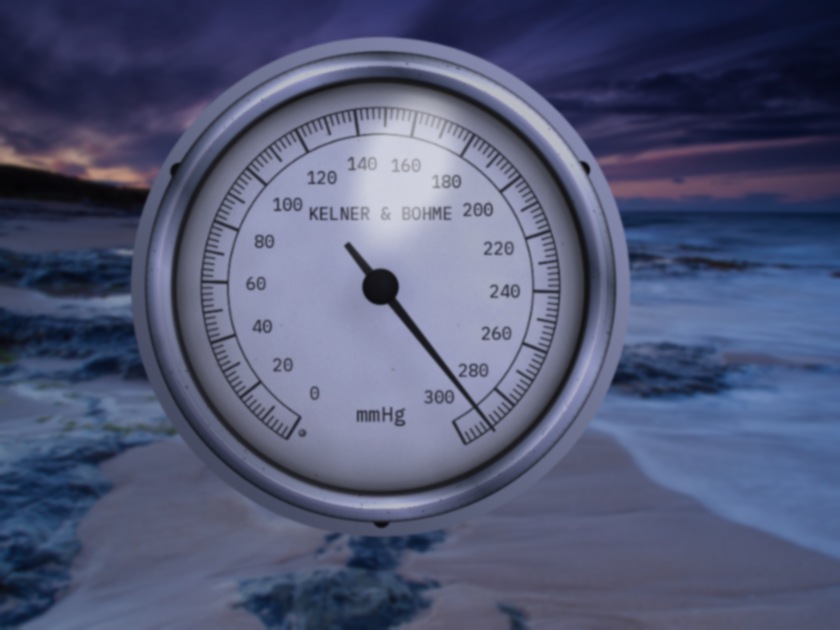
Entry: 290mmHg
